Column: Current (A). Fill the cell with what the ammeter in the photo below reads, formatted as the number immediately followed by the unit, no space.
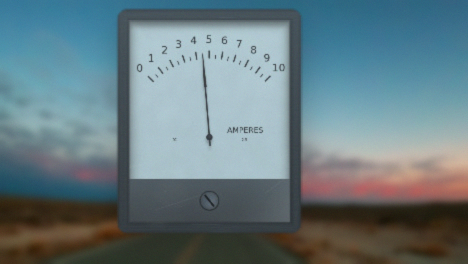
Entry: 4.5A
